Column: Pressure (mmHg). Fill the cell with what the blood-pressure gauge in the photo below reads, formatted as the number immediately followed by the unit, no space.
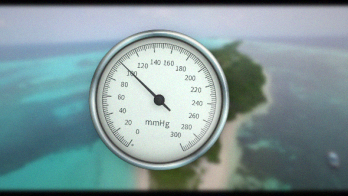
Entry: 100mmHg
